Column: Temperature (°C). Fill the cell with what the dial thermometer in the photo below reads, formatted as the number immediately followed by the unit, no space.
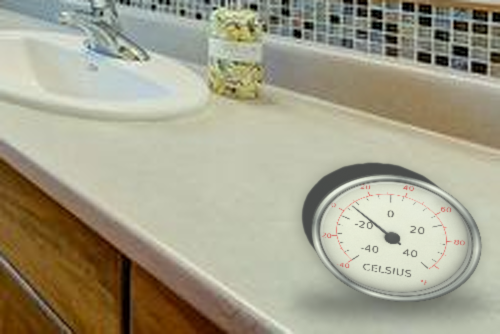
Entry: -14°C
